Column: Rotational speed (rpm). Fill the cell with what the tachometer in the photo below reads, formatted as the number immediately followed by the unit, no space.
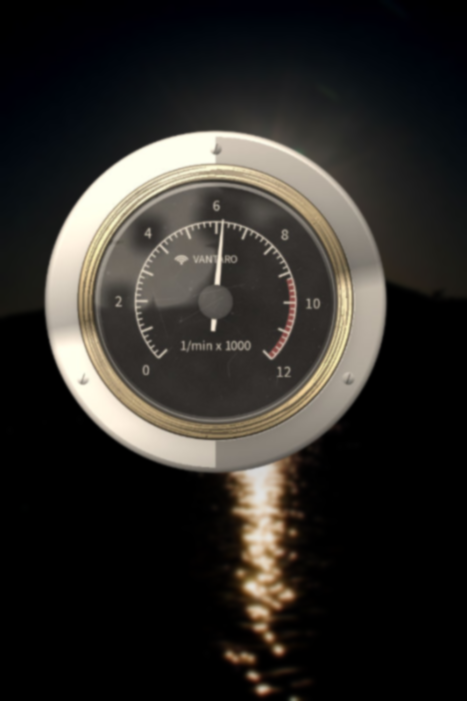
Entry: 6200rpm
